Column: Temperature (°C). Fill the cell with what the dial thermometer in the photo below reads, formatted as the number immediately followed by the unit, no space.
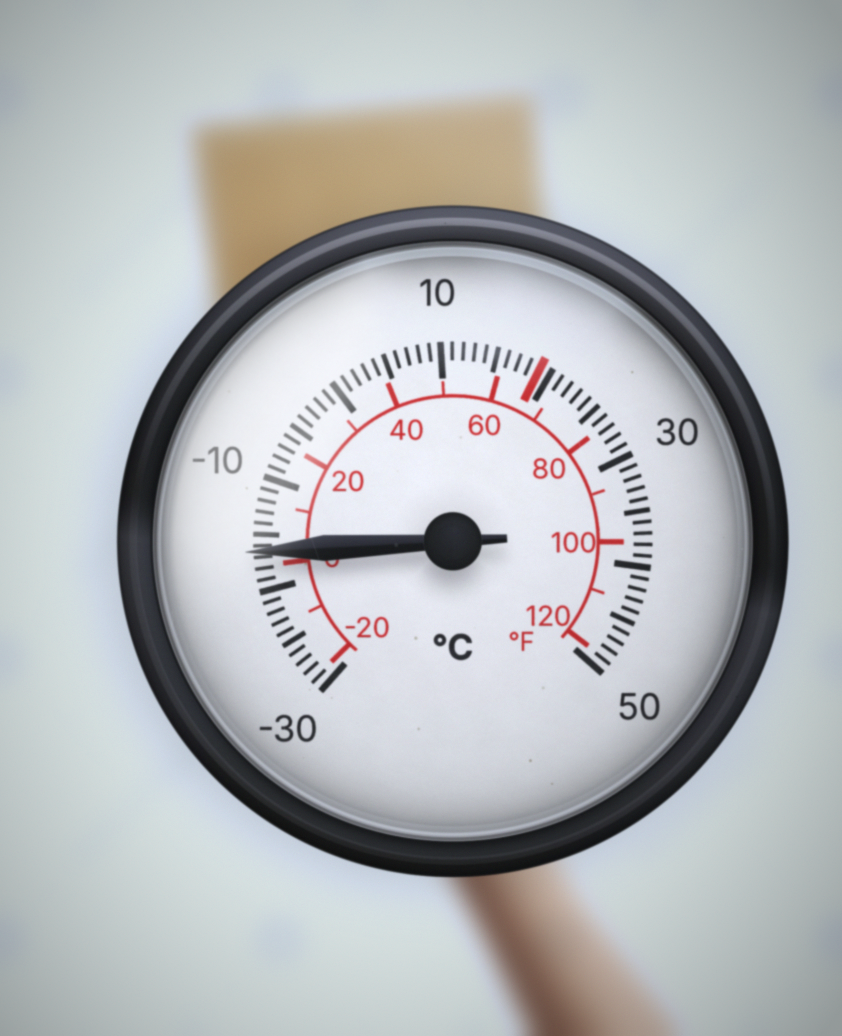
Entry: -16.5°C
